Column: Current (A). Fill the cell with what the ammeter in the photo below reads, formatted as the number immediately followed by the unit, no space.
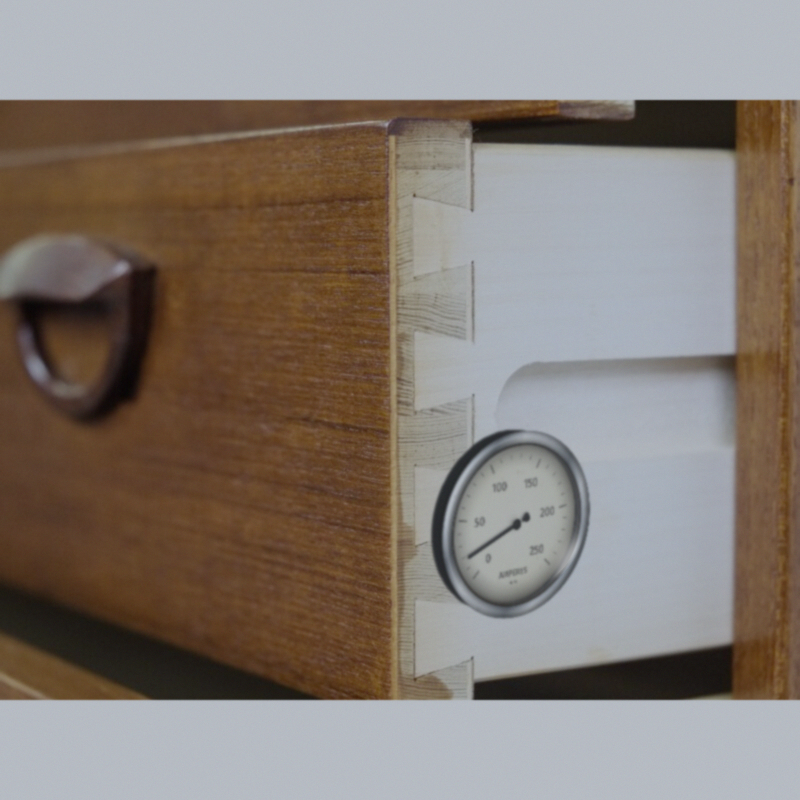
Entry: 20A
